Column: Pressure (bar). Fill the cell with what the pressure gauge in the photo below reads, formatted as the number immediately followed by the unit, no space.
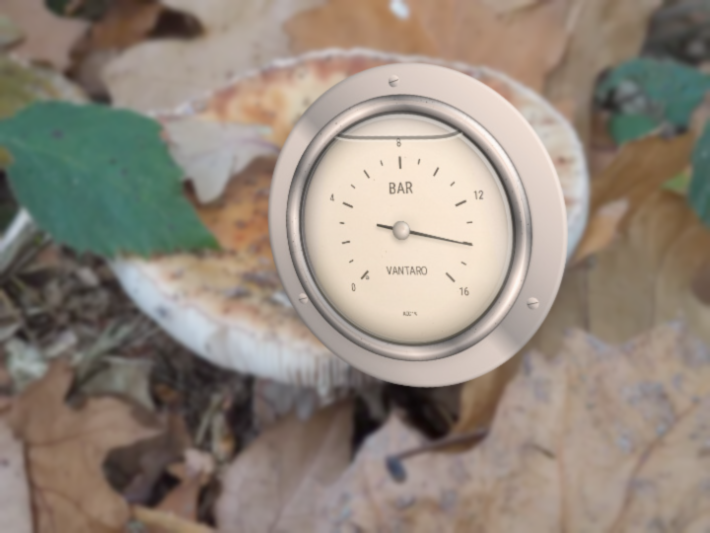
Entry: 14bar
